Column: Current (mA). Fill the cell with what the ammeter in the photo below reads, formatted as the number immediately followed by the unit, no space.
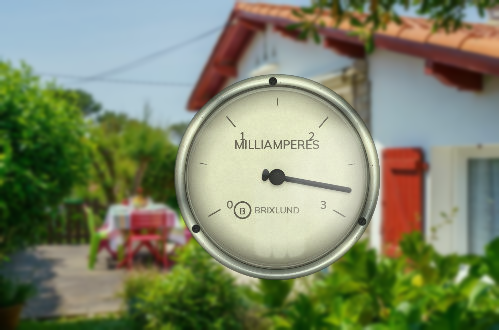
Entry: 2.75mA
